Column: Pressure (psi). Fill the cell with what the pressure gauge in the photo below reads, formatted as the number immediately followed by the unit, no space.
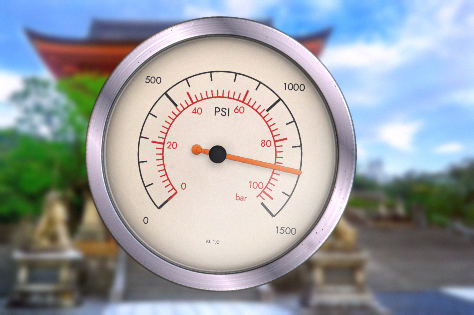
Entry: 1300psi
